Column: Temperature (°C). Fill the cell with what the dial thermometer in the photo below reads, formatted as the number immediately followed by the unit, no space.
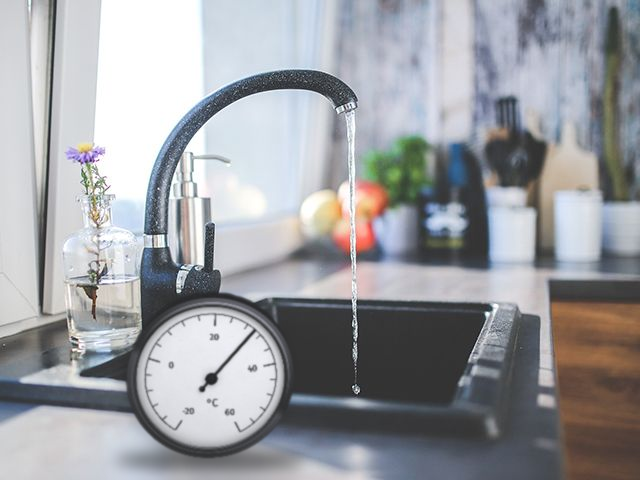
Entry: 30°C
